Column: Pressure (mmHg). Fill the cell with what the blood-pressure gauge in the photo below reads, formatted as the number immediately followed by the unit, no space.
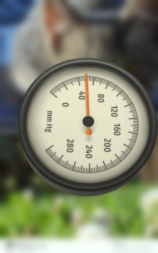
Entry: 50mmHg
